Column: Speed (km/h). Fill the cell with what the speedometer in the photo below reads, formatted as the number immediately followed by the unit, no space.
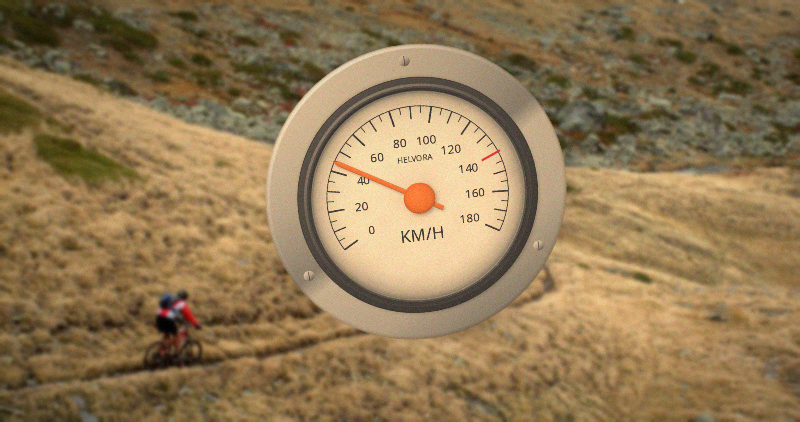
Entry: 45km/h
